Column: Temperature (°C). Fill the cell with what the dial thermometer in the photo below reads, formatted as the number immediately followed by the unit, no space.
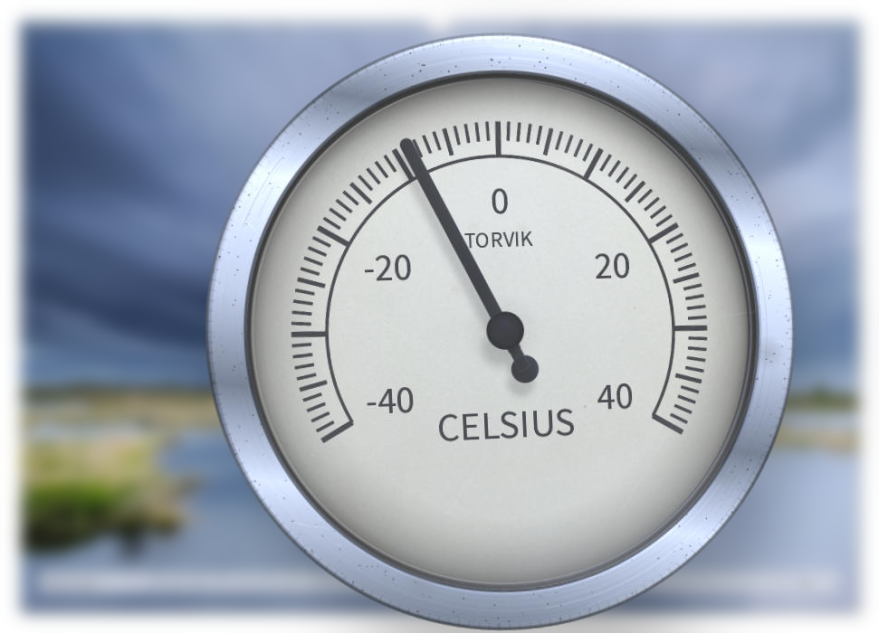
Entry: -9°C
